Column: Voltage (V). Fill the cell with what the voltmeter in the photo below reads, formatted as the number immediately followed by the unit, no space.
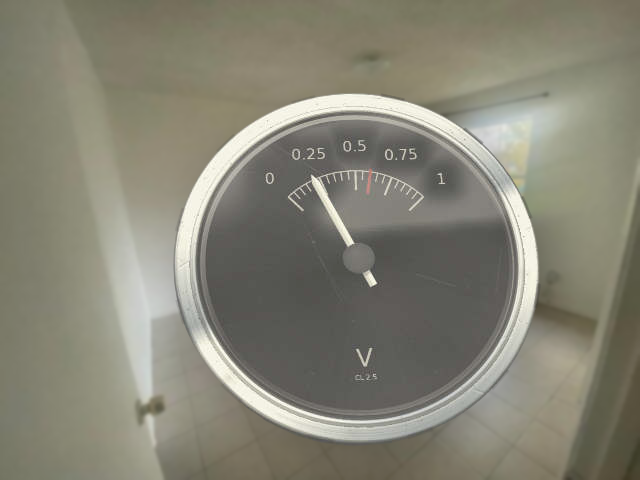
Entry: 0.2V
